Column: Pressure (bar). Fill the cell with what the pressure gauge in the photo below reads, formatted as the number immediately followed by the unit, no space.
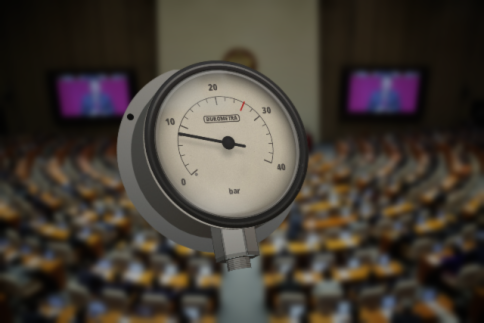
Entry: 8bar
